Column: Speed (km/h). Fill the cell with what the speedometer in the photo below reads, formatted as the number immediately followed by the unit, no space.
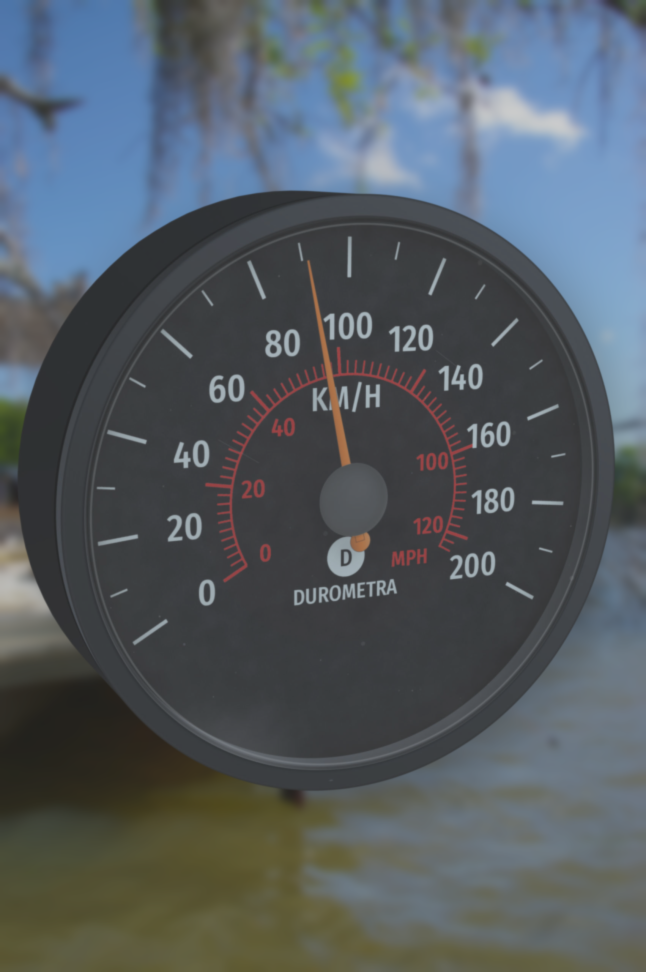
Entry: 90km/h
